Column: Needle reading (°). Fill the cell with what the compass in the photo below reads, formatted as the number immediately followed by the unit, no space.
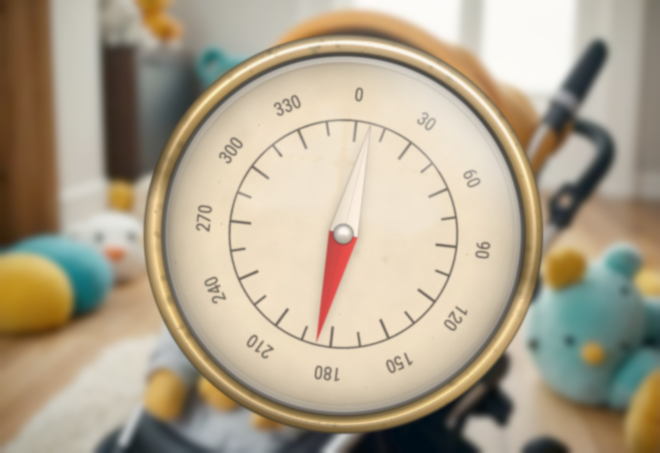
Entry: 187.5°
